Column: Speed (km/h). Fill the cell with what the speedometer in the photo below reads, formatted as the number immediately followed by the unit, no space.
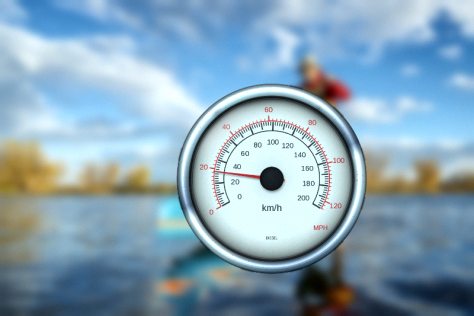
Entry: 30km/h
